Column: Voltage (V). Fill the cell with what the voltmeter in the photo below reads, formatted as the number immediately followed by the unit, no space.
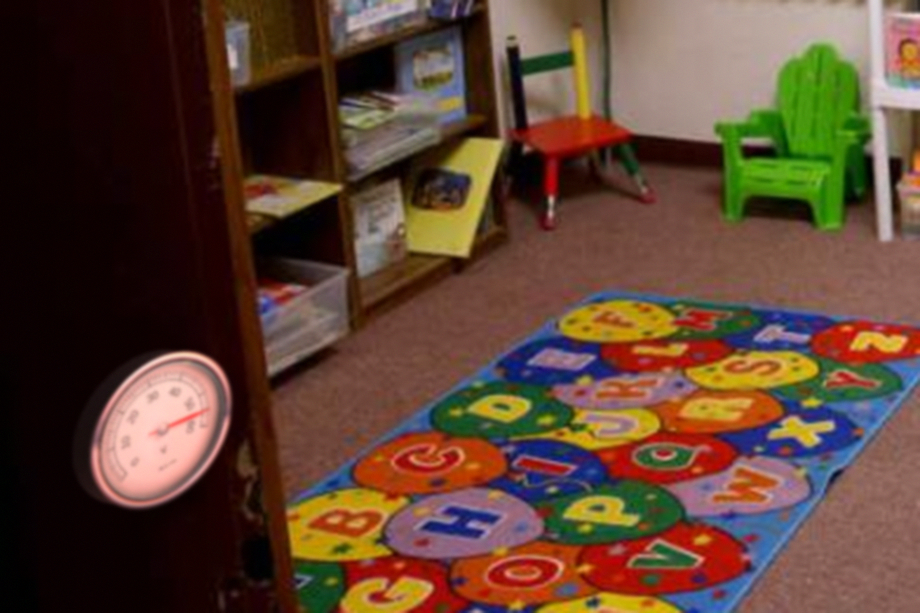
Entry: 55V
